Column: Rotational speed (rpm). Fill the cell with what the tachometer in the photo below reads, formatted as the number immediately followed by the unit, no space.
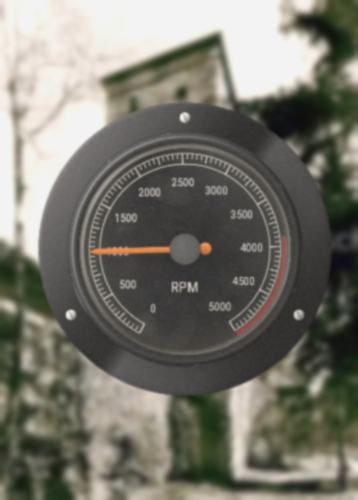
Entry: 1000rpm
